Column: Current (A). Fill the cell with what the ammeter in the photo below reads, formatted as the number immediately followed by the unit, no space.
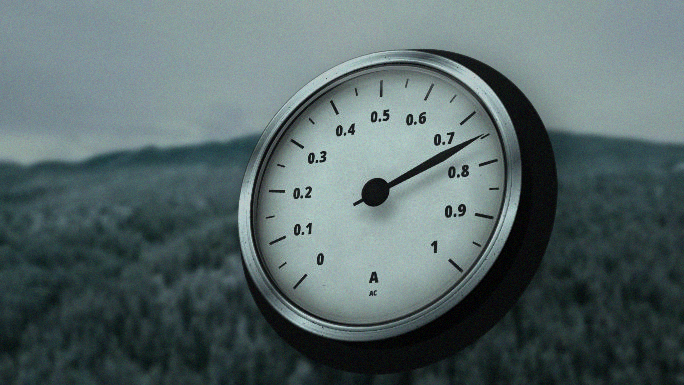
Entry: 0.75A
